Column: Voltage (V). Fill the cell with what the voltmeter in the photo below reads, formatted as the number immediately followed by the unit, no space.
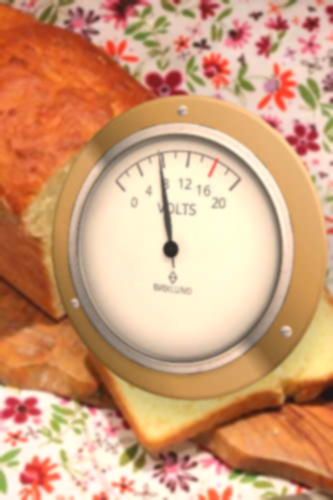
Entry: 8V
